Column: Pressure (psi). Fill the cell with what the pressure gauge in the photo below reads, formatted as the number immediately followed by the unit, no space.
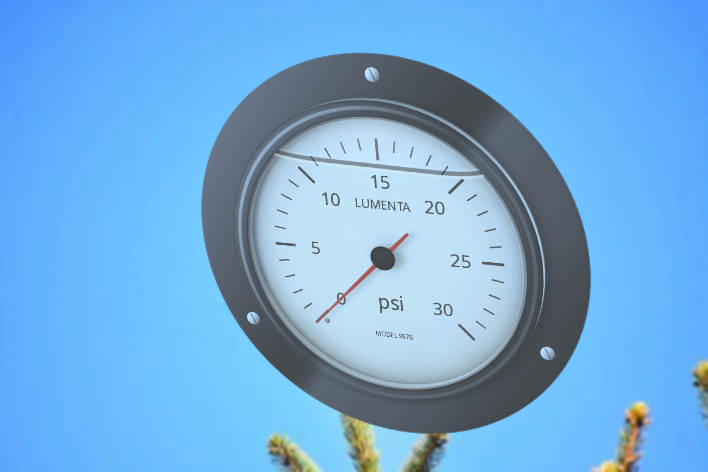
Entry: 0psi
